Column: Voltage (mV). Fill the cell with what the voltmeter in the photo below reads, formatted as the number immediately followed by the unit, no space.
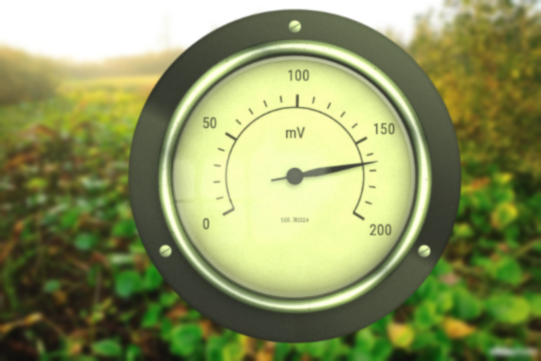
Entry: 165mV
